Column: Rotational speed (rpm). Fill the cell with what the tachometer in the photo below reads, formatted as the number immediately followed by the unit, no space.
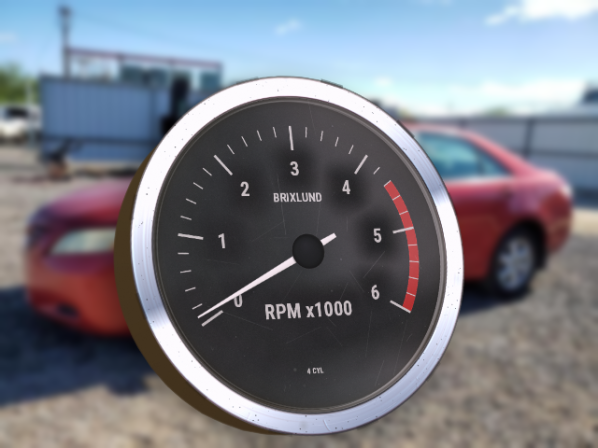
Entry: 100rpm
